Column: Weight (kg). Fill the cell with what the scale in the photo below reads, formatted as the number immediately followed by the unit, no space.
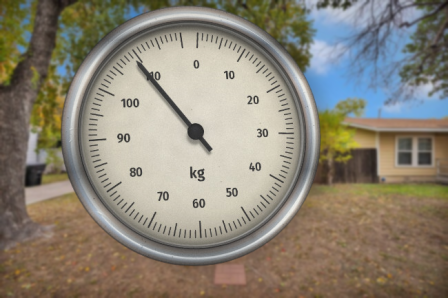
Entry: 109kg
